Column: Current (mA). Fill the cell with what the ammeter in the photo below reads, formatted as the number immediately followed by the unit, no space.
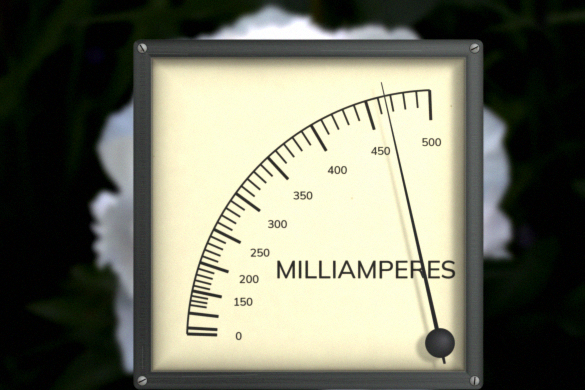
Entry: 465mA
